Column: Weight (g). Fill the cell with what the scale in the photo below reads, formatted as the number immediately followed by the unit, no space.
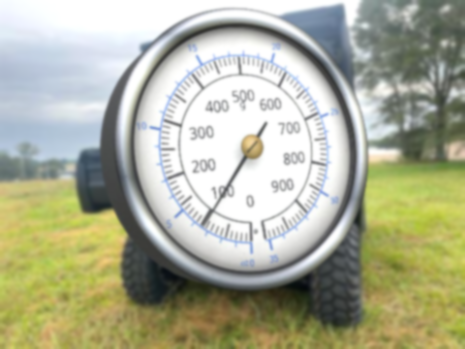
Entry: 100g
